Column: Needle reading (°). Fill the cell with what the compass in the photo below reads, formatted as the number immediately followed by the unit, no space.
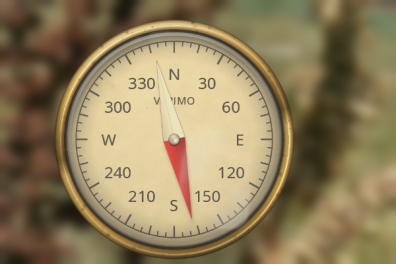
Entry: 167.5°
